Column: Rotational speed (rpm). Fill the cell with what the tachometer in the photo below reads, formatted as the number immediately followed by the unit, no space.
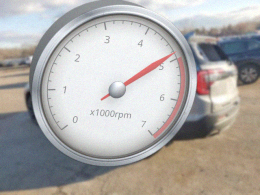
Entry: 4800rpm
